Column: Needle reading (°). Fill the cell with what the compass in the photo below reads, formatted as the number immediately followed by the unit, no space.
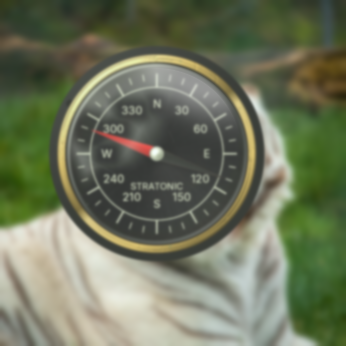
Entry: 290°
